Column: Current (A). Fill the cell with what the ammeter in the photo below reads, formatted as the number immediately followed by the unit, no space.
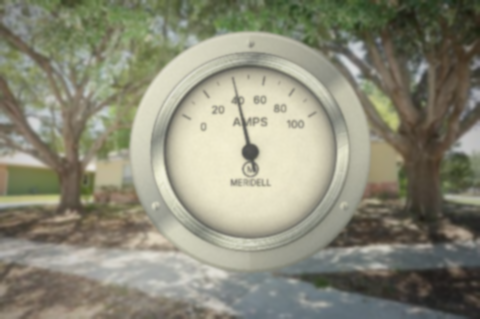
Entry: 40A
